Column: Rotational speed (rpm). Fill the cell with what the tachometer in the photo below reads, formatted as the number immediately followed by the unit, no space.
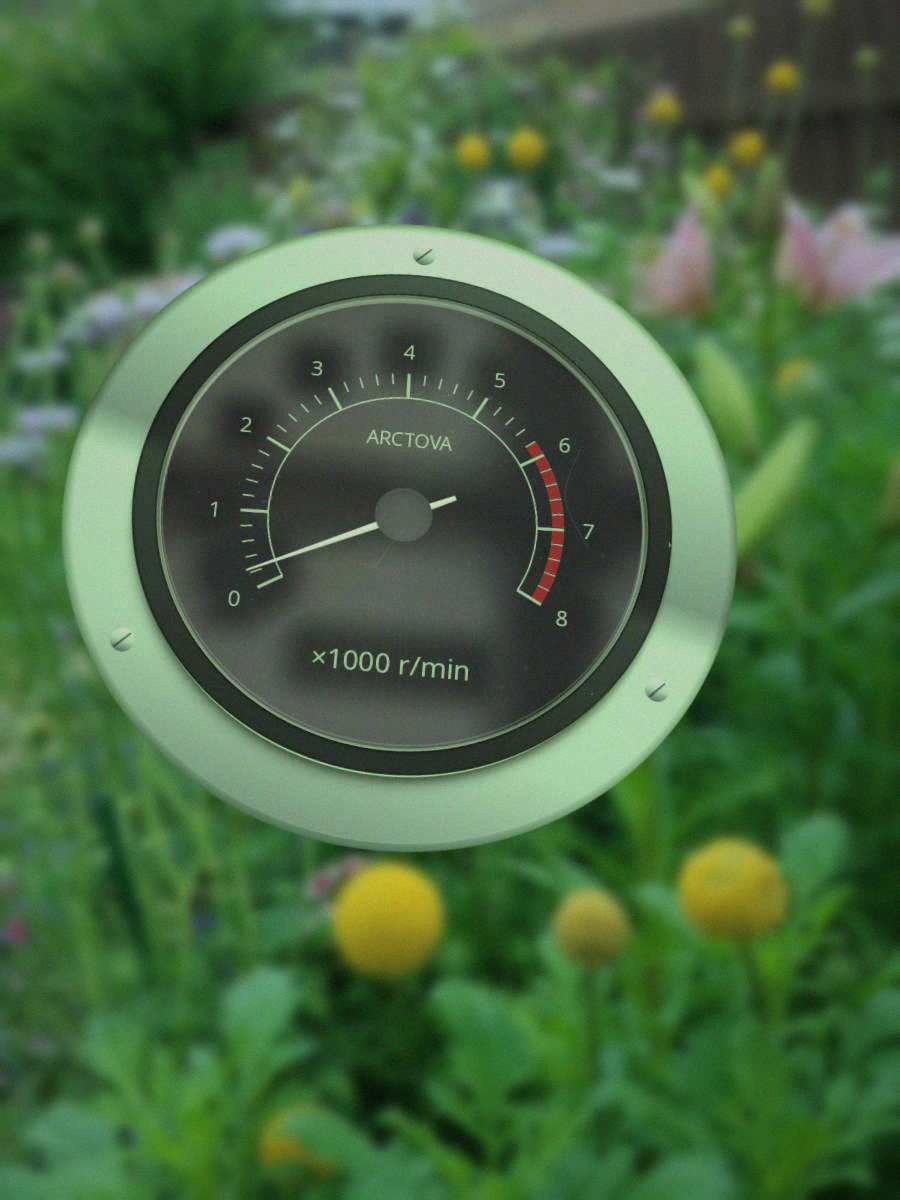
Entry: 200rpm
